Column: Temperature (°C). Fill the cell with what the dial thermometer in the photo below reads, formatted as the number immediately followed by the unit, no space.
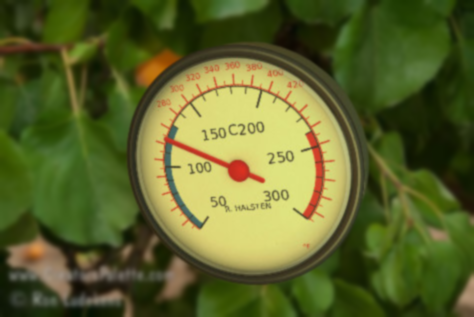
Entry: 120°C
